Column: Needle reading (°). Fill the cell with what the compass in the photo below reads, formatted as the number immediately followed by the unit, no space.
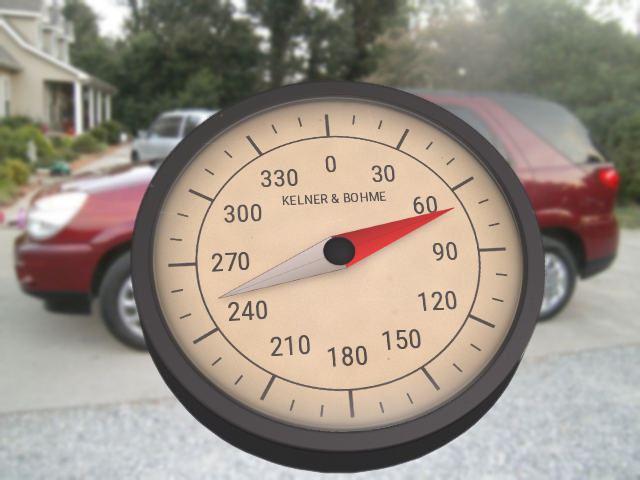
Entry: 70°
